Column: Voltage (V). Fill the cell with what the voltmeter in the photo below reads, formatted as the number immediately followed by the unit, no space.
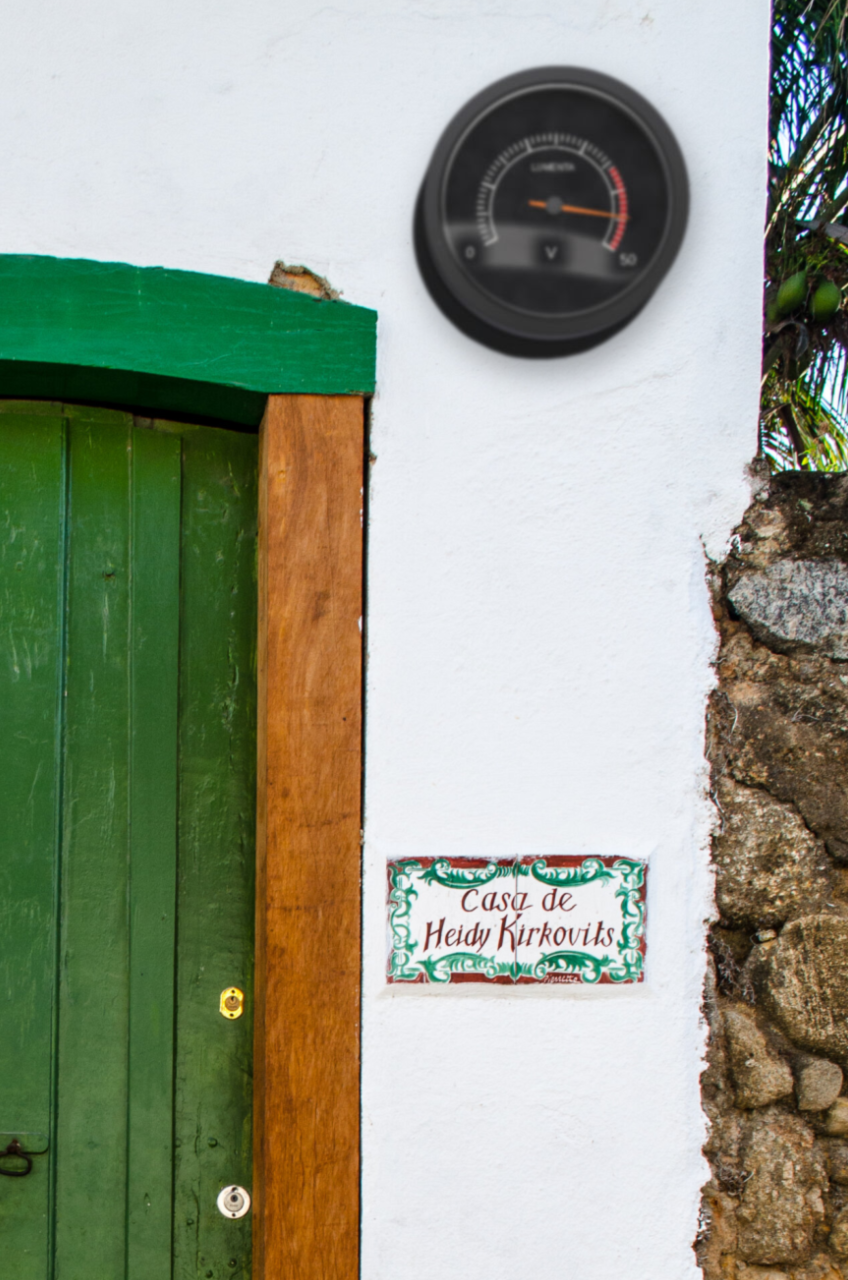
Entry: 45V
